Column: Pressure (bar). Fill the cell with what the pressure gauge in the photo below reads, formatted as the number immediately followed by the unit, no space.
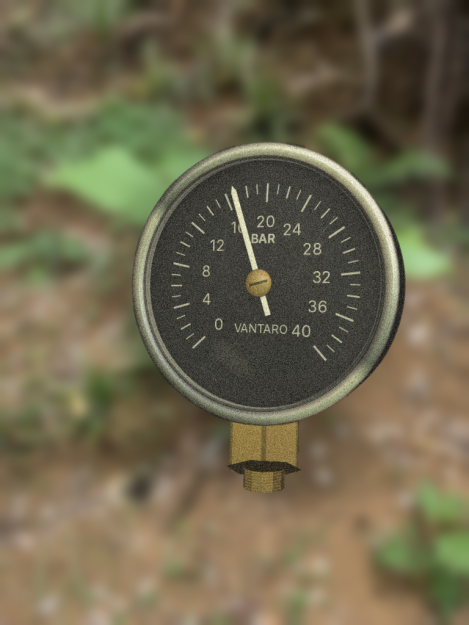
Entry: 17bar
